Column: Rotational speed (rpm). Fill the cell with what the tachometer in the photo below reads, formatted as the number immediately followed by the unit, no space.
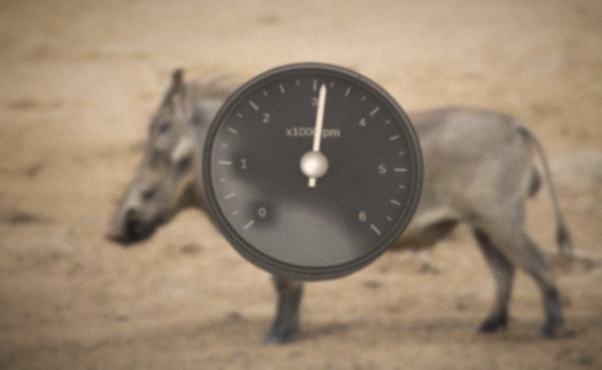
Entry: 3125rpm
